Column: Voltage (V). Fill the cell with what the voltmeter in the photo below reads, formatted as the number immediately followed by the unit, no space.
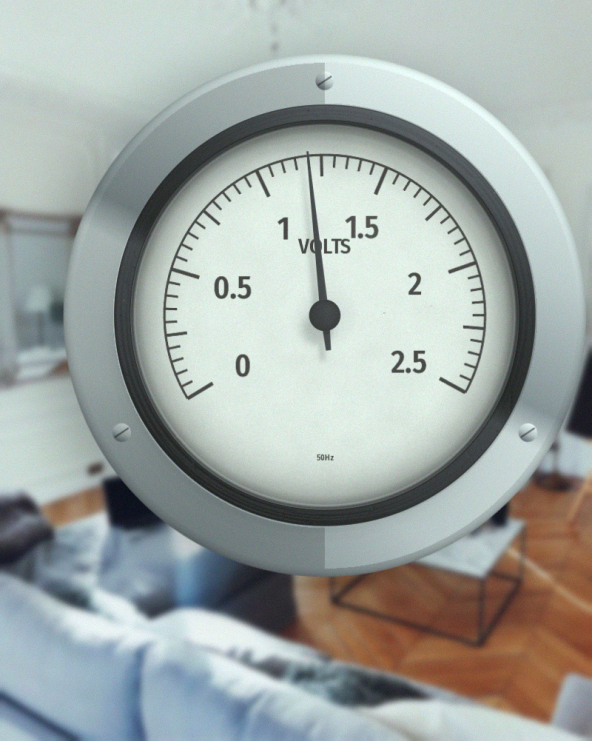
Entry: 1.2V
